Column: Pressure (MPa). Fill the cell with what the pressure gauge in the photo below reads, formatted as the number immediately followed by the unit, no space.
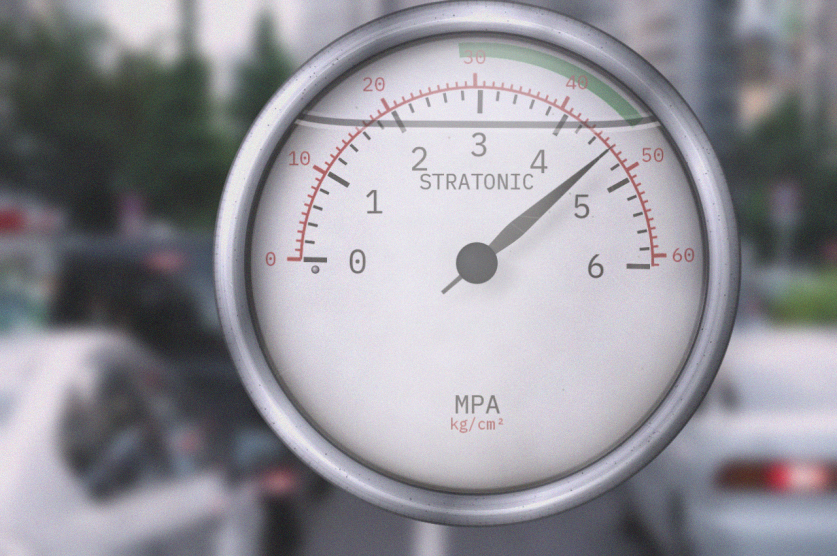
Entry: 4.6MPa
